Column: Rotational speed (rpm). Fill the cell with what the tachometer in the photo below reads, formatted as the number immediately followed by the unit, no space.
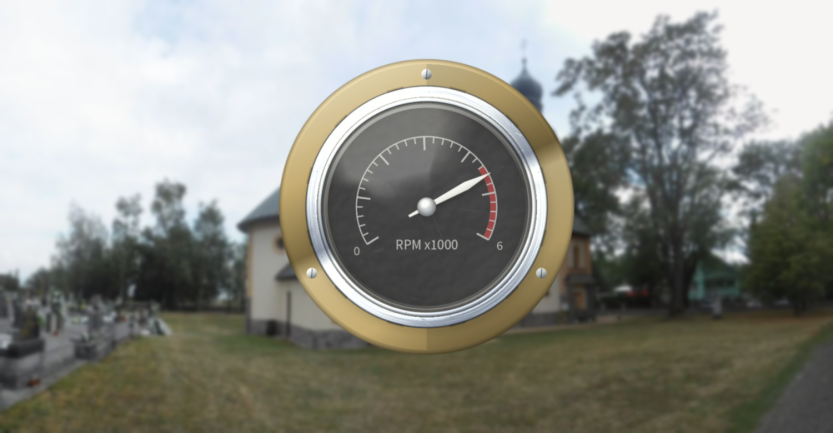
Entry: 4600rpm
